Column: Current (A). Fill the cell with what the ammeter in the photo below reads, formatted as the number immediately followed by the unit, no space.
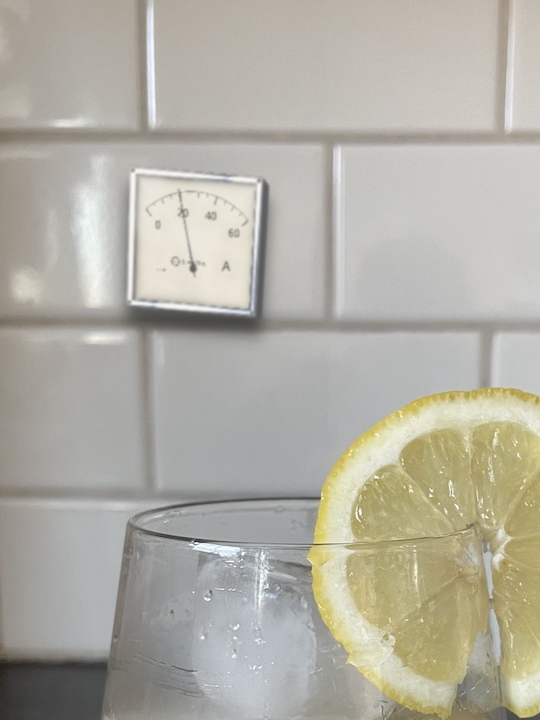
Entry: 20A
